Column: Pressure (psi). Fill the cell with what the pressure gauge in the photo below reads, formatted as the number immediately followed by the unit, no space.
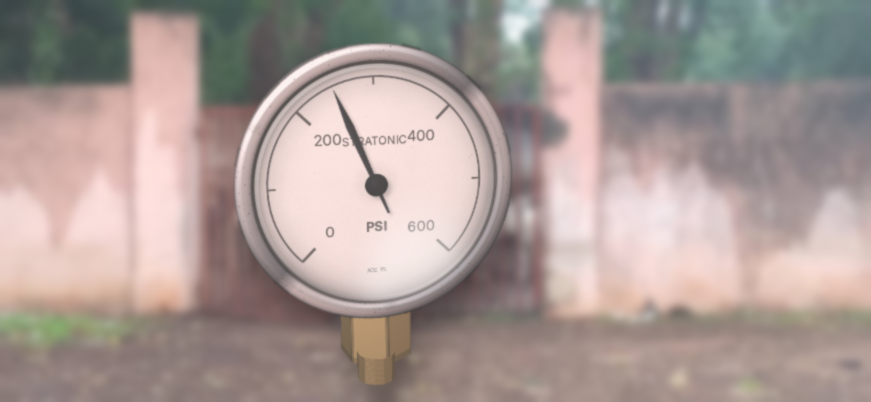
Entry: 250psi
